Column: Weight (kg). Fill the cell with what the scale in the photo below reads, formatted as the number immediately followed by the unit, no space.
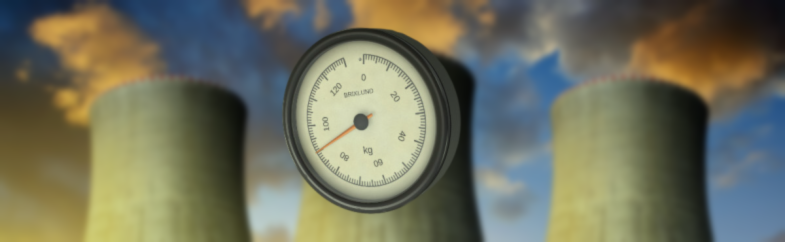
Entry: 90kg
